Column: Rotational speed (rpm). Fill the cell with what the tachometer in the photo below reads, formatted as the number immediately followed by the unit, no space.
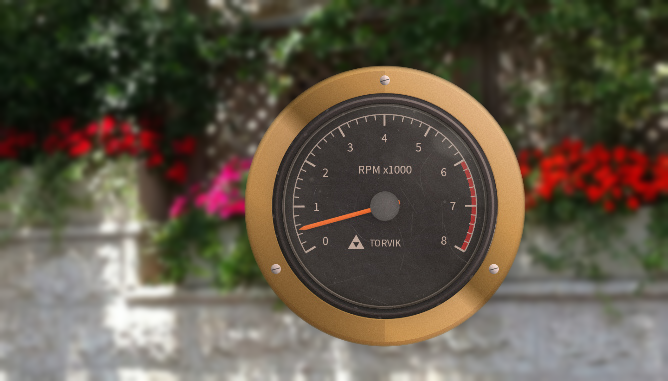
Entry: 500rpm
